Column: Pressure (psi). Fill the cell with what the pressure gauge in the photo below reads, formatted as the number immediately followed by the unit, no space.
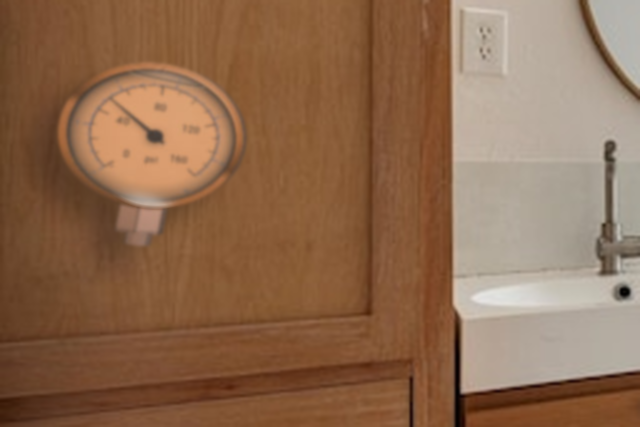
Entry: 50psi
